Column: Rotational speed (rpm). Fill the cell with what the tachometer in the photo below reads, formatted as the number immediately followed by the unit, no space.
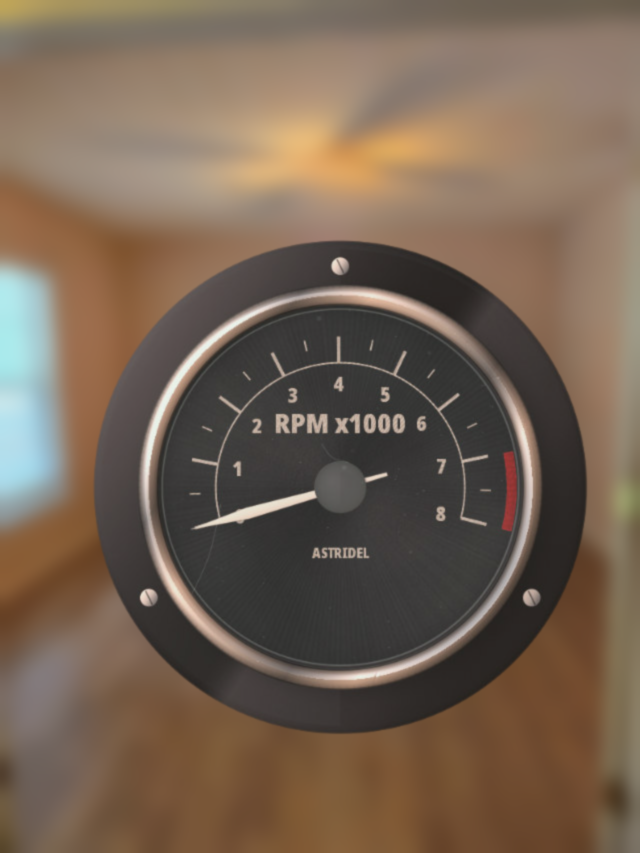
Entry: 0rpm
